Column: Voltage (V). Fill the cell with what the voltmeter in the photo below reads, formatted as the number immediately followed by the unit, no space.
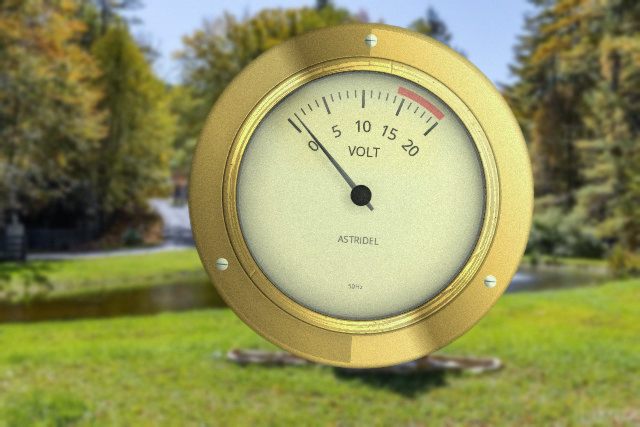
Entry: 1V
